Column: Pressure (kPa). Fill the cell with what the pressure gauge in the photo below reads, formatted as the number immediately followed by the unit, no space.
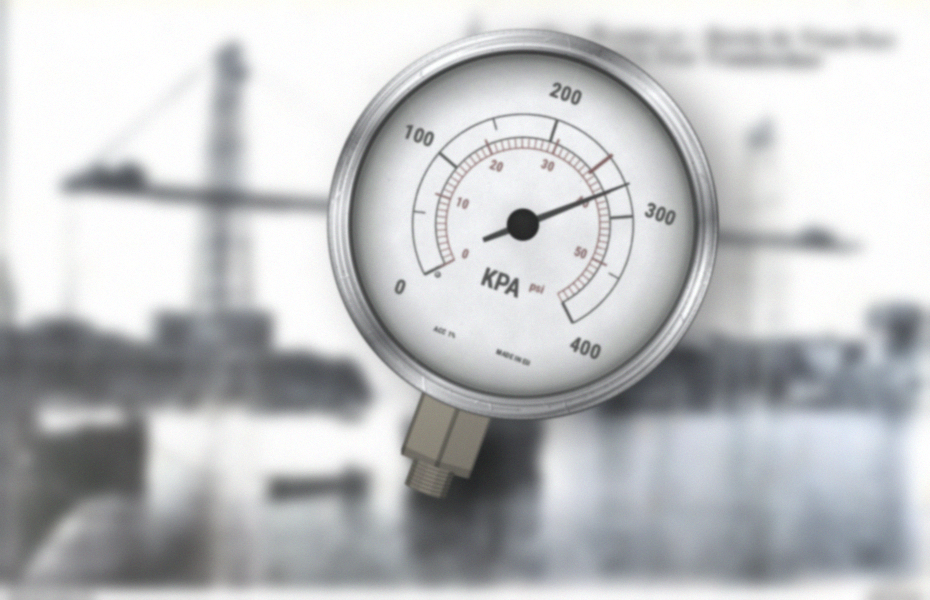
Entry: 275kPa
